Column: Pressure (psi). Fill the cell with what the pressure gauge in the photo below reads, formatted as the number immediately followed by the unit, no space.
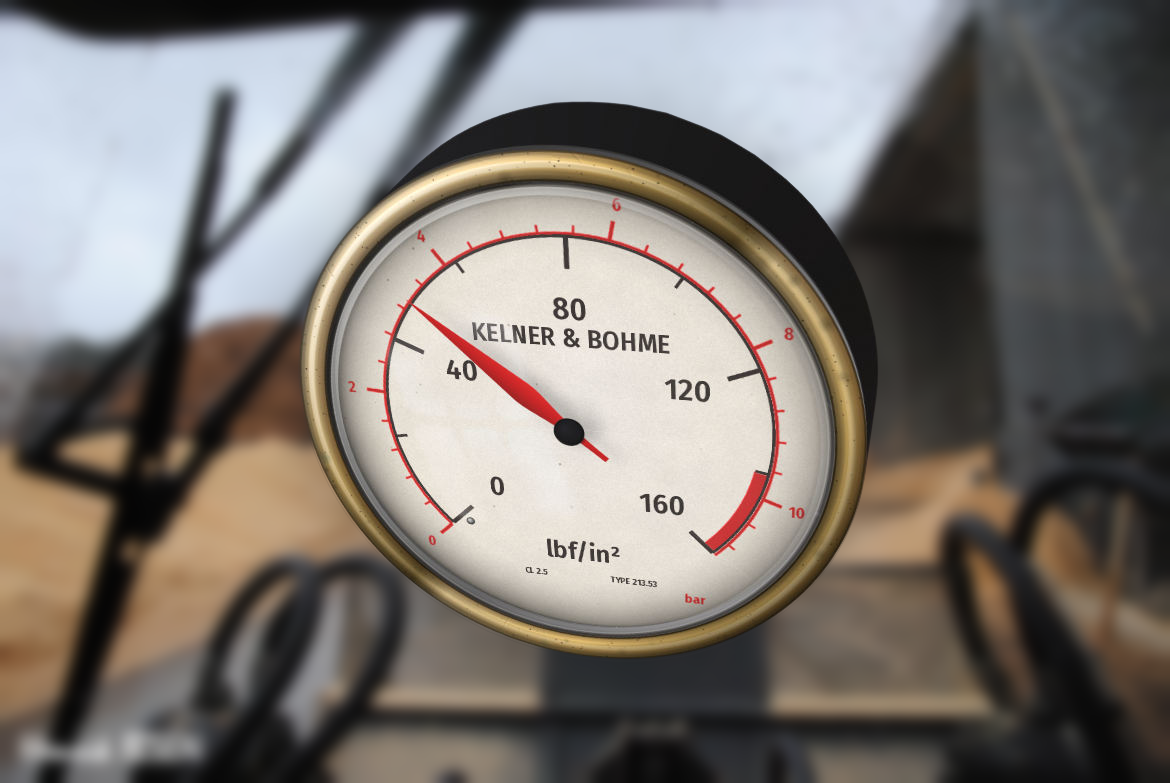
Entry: 50psi
